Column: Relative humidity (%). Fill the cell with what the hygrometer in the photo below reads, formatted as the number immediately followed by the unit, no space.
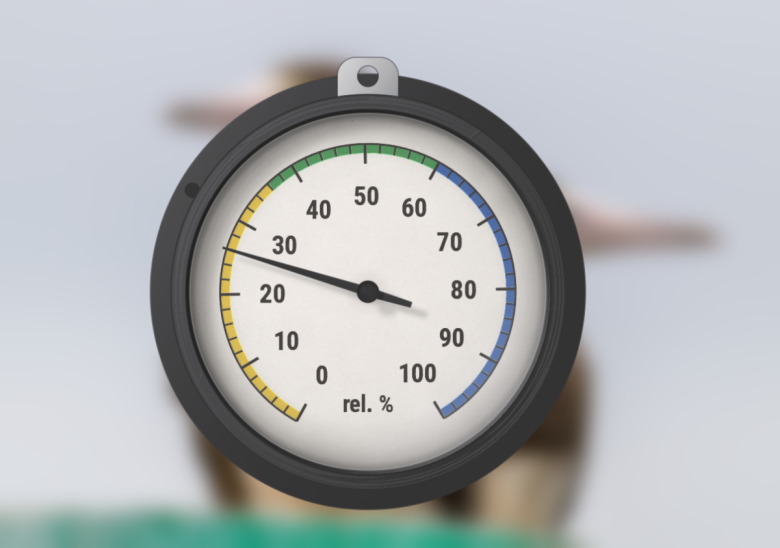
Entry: 26%
